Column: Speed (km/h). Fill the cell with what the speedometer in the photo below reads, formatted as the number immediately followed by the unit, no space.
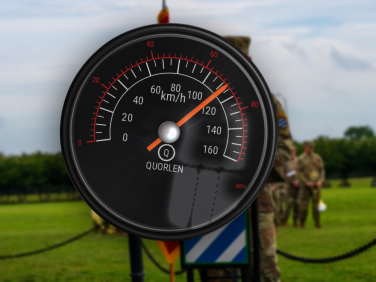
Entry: 112.5km/h
